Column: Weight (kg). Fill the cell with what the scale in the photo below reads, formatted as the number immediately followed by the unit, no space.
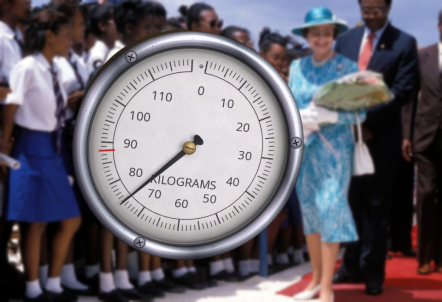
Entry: 75kg
